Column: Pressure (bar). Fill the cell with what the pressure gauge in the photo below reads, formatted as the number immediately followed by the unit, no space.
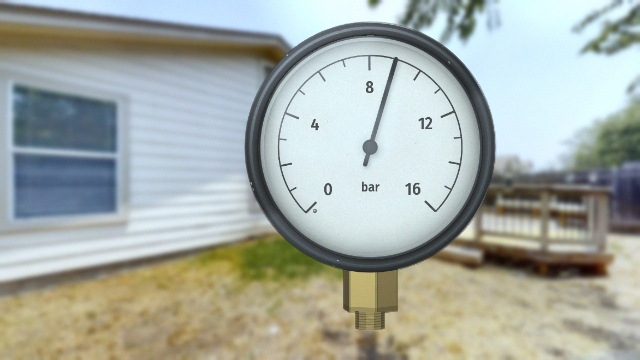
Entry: 9bar
